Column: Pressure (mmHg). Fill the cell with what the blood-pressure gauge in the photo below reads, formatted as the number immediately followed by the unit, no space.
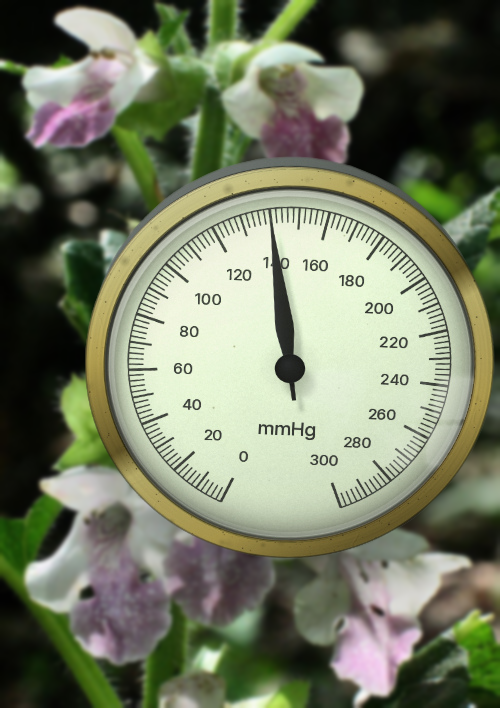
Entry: 140mmHg
